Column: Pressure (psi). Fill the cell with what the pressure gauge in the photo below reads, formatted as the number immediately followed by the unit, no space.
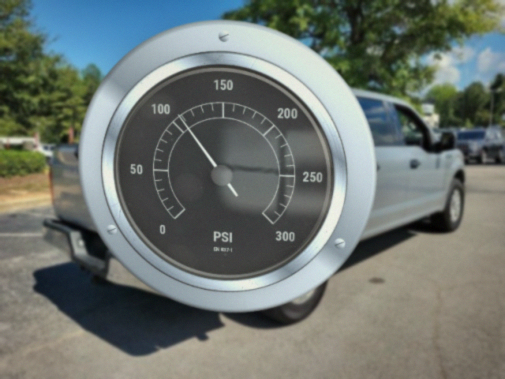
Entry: 110psi
